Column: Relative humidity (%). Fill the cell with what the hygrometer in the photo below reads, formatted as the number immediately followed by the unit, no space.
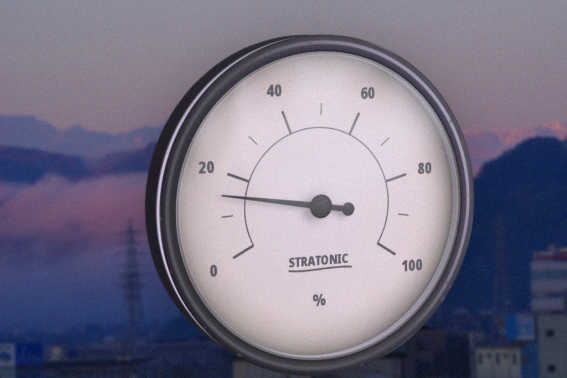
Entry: 15%
